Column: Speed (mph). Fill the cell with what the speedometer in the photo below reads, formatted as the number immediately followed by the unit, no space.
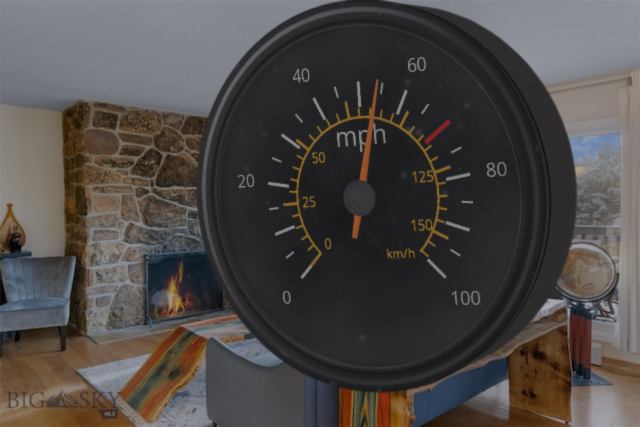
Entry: 55mph
